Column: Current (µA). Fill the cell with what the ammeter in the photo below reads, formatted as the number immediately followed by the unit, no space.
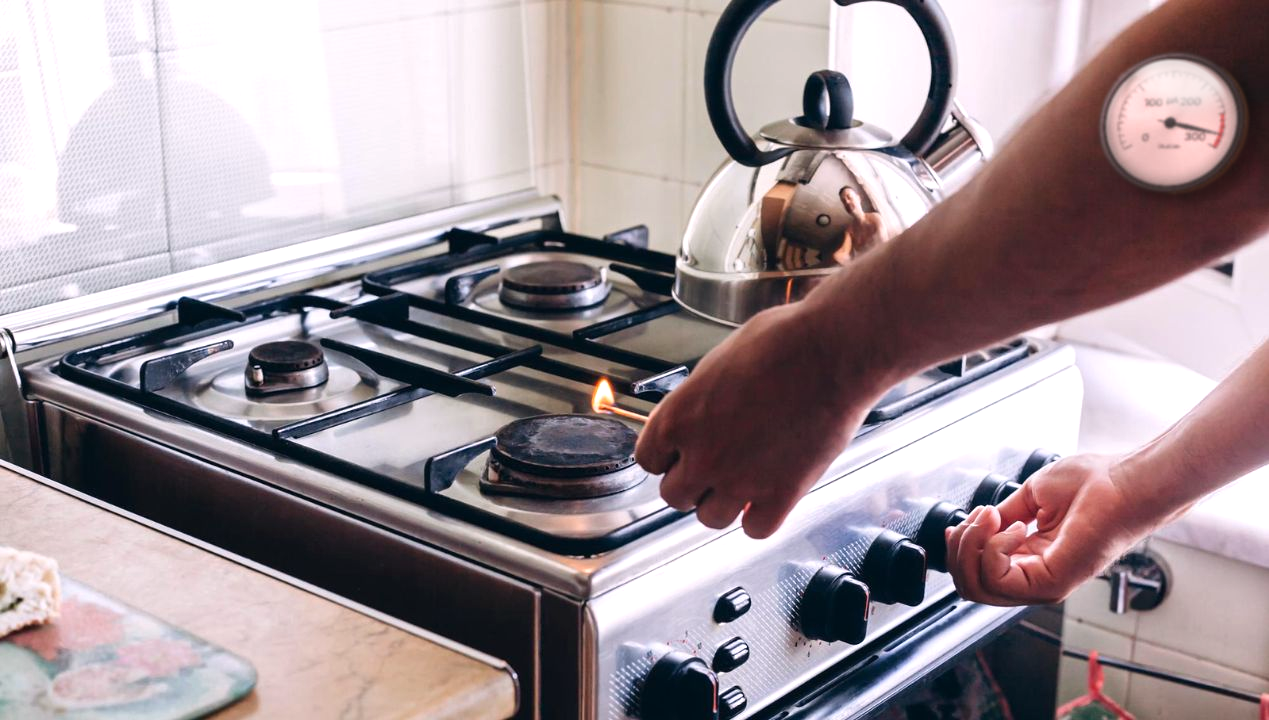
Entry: 280µA
